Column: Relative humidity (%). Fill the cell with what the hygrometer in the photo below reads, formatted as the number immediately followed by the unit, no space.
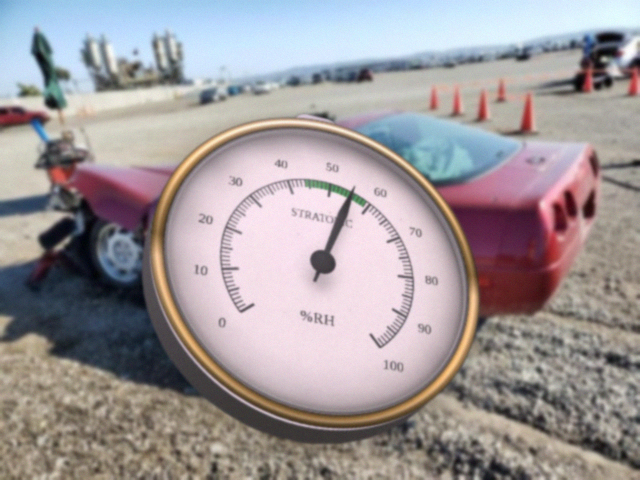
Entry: 55%
